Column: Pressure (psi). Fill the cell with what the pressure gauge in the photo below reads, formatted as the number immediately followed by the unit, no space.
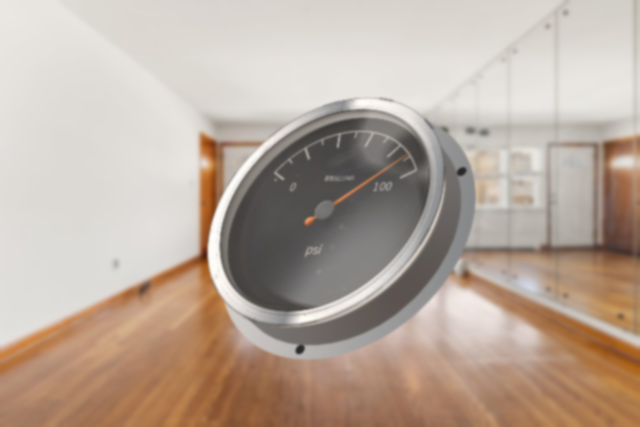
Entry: 90psi
